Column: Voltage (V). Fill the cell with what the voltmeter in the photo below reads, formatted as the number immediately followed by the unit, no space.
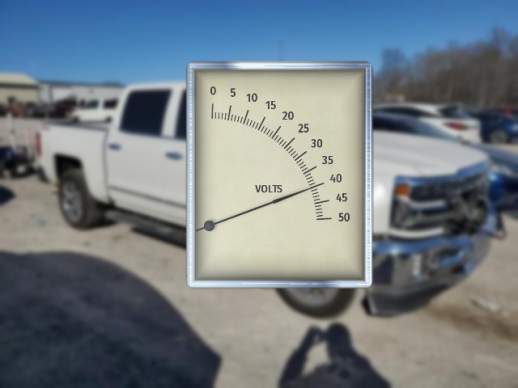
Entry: 40V
